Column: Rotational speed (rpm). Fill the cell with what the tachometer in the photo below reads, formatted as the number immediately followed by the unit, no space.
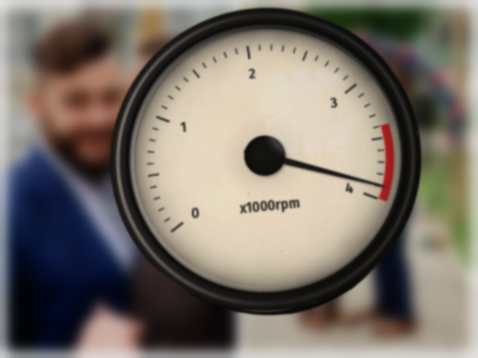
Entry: 3900rpm
